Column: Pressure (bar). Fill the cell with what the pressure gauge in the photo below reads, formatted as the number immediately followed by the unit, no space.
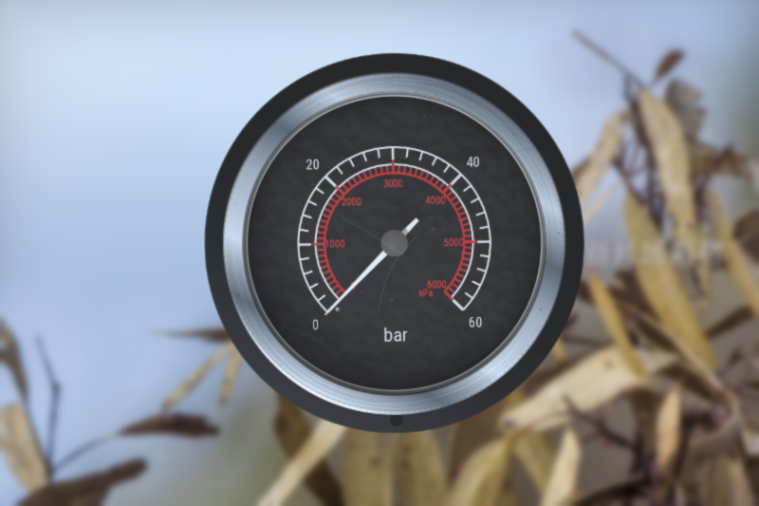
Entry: 0bar
